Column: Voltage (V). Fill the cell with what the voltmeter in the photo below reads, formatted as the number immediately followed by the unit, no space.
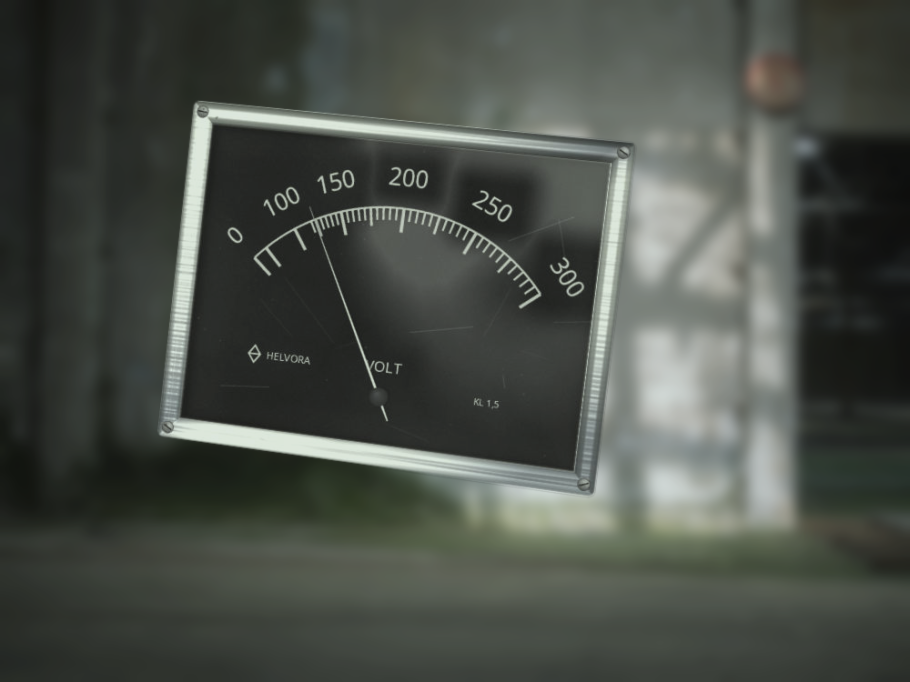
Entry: 125V
